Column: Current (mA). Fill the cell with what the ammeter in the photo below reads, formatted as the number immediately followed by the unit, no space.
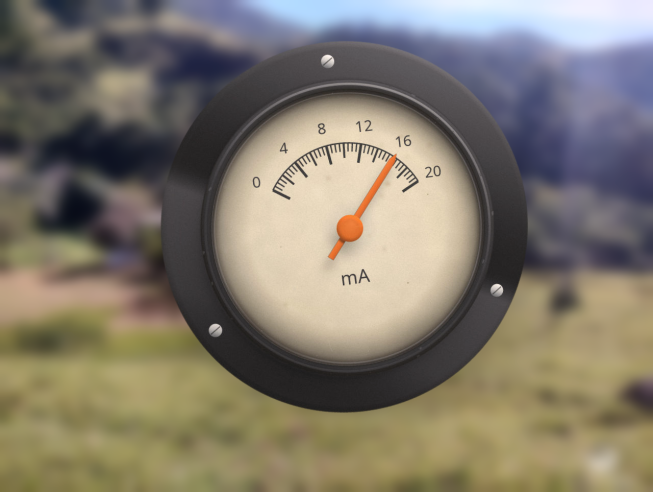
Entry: 16mA
